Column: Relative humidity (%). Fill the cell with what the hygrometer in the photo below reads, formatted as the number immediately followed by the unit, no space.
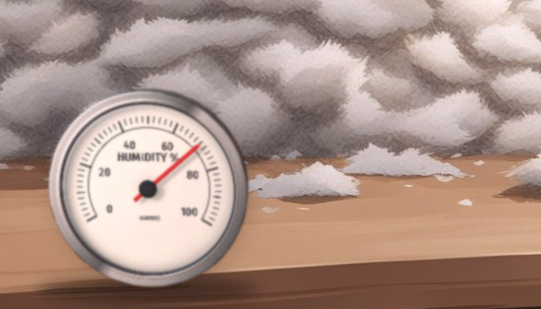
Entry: 70%
